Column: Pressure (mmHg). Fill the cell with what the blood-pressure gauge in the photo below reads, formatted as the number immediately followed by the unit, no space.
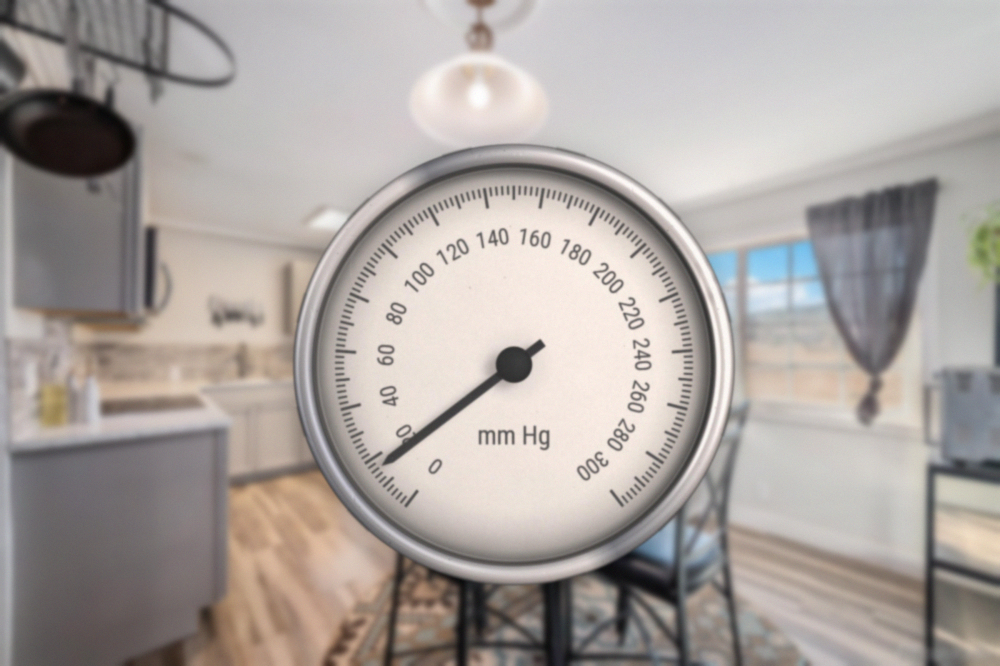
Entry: 16mmHg
